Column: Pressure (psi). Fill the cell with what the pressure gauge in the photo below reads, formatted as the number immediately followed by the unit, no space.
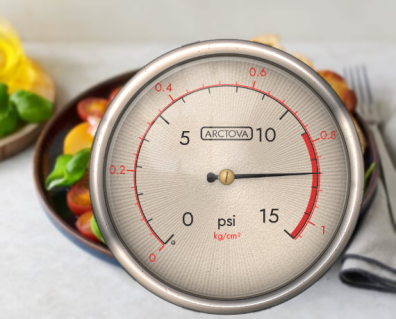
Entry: 12.5psi
